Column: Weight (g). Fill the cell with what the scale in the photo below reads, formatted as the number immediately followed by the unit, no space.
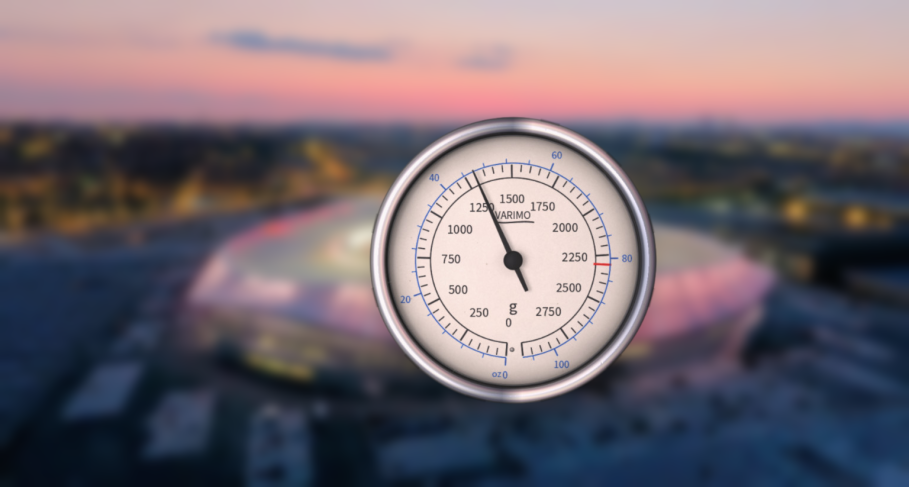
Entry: 1300g
